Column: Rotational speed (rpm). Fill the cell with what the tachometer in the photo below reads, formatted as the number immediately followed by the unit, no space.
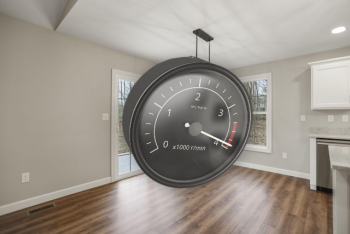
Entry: 3900rpm
